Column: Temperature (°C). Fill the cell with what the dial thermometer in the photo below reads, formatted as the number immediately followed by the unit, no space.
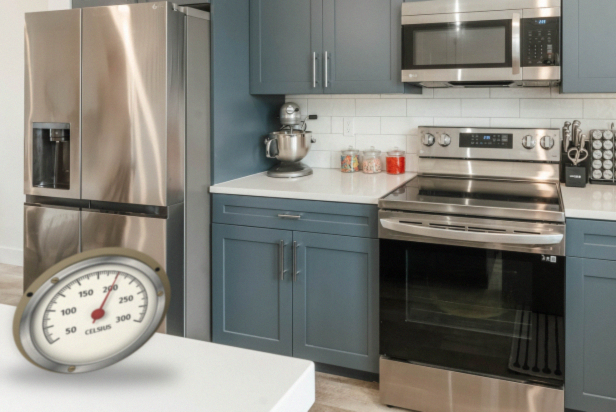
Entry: 200°C
